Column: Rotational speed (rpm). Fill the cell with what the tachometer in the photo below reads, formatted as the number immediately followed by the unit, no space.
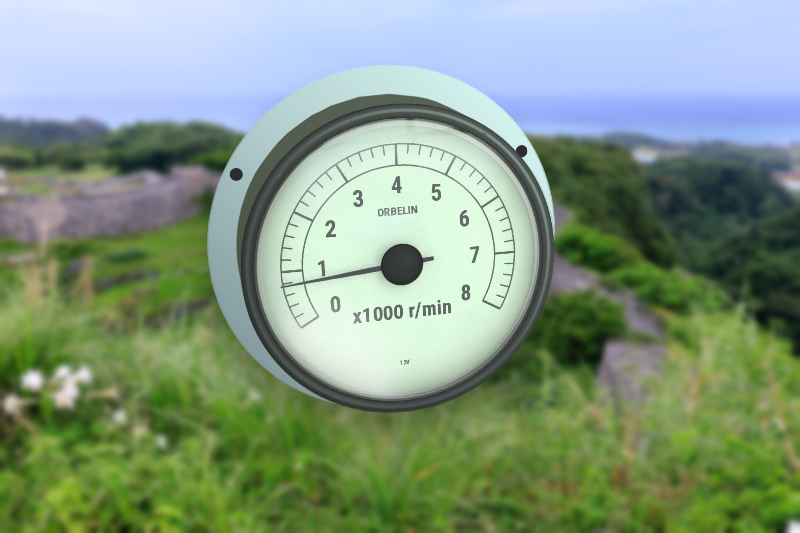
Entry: 800rpm
